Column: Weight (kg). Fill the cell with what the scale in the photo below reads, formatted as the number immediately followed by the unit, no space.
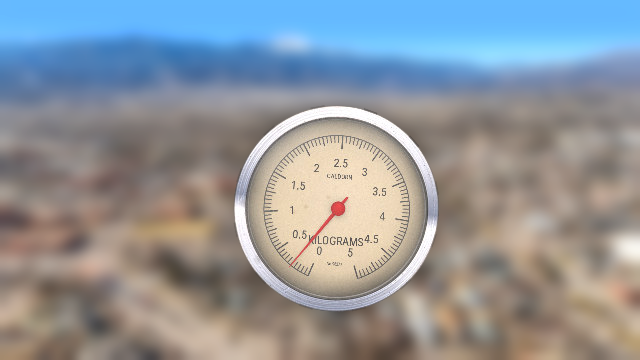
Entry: 0.25kg
